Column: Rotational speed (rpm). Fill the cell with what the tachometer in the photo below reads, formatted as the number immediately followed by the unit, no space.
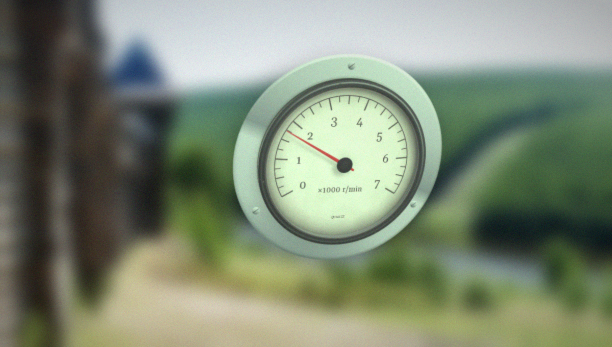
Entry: 1750rpm
